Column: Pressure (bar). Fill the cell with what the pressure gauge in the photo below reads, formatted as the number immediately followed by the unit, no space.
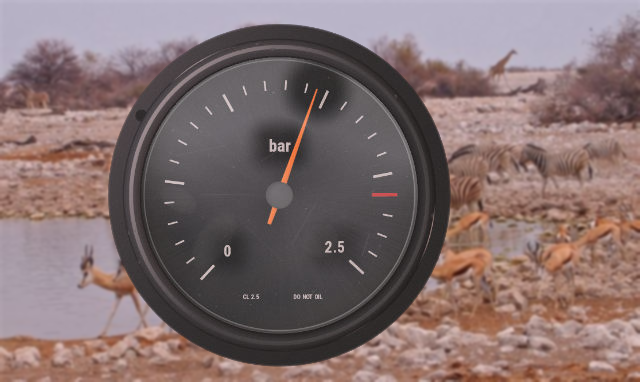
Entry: 1.45bar
